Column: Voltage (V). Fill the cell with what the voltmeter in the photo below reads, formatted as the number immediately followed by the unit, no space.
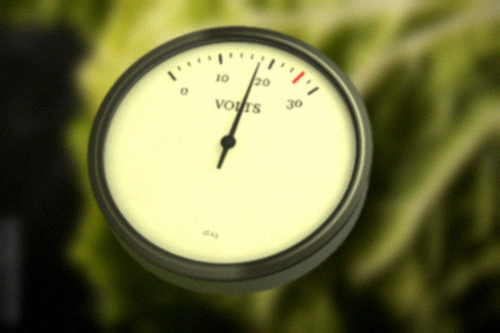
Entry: 18V
